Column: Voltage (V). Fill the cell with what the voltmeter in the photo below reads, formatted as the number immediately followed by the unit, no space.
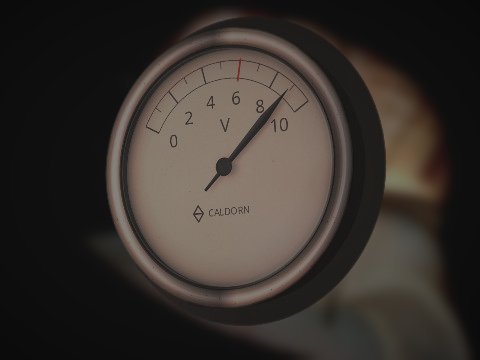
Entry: 9V
